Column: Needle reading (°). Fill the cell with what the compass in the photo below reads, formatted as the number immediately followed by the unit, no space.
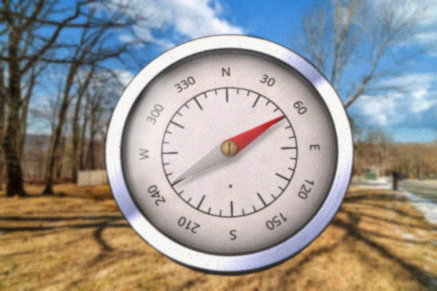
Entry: 60°
